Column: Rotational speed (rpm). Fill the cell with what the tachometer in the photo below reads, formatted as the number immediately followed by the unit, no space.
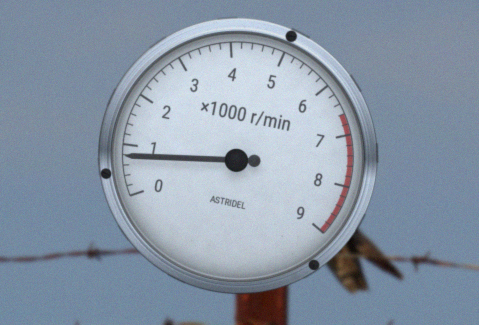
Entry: 800rpm
